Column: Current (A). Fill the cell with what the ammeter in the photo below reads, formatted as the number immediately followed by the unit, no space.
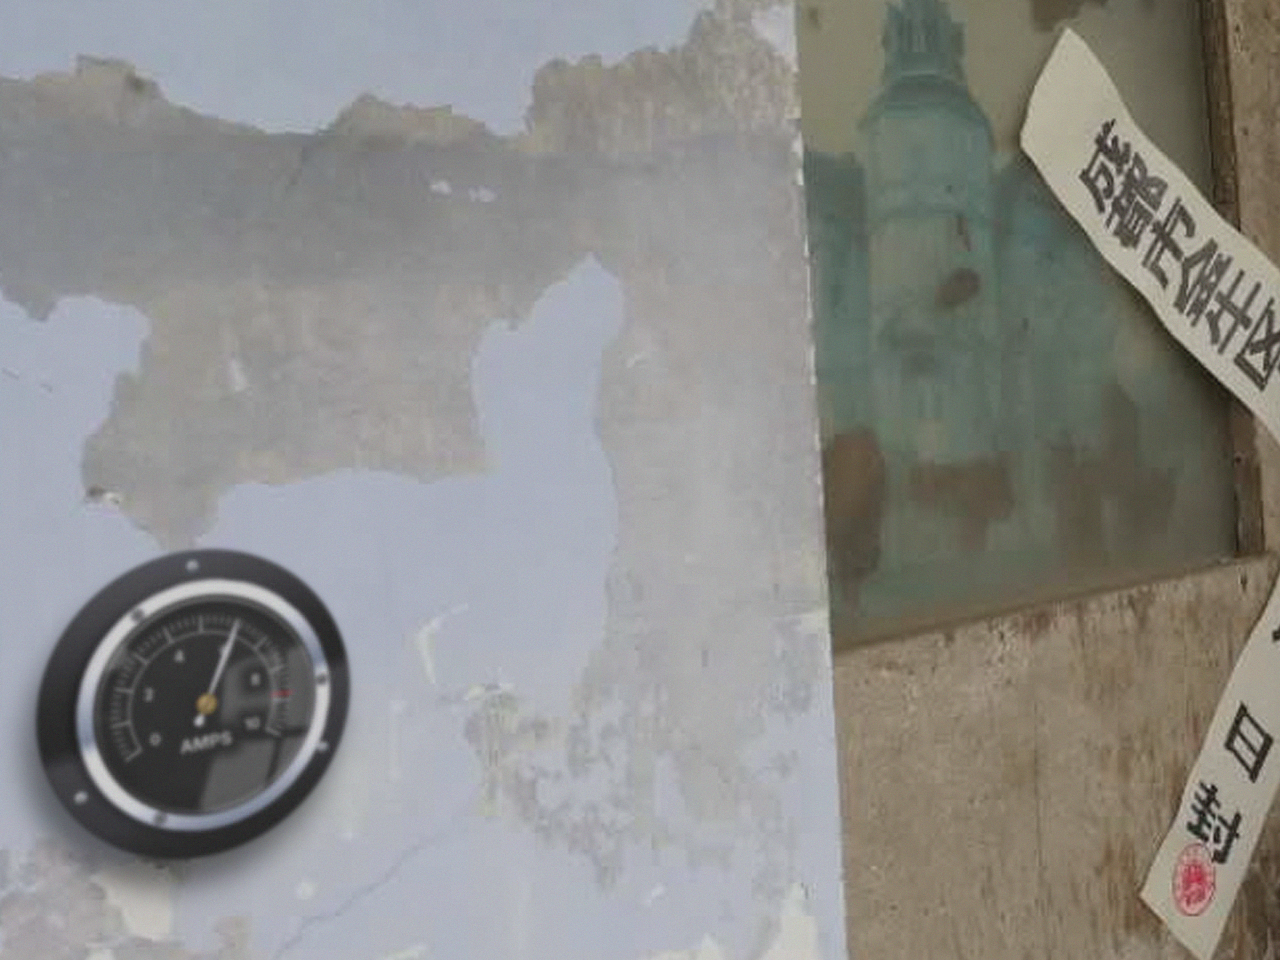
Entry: 6A
